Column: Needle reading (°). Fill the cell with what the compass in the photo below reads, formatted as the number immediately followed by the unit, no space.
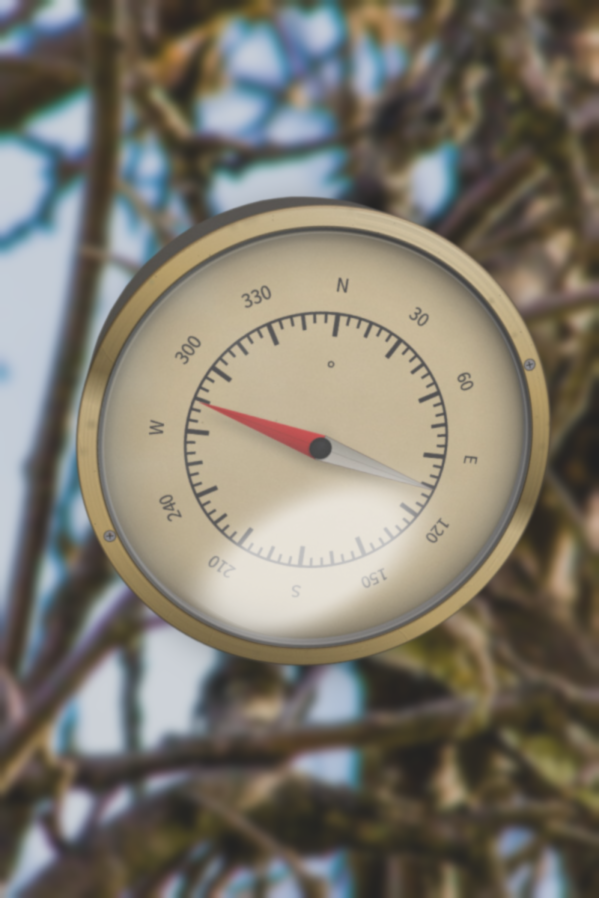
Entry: 285°
